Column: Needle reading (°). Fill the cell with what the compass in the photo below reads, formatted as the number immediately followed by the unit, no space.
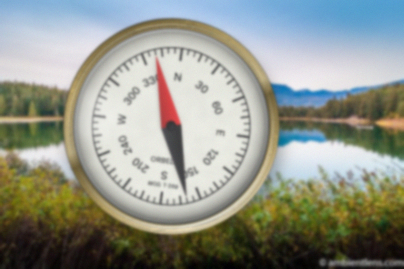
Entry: 340°
